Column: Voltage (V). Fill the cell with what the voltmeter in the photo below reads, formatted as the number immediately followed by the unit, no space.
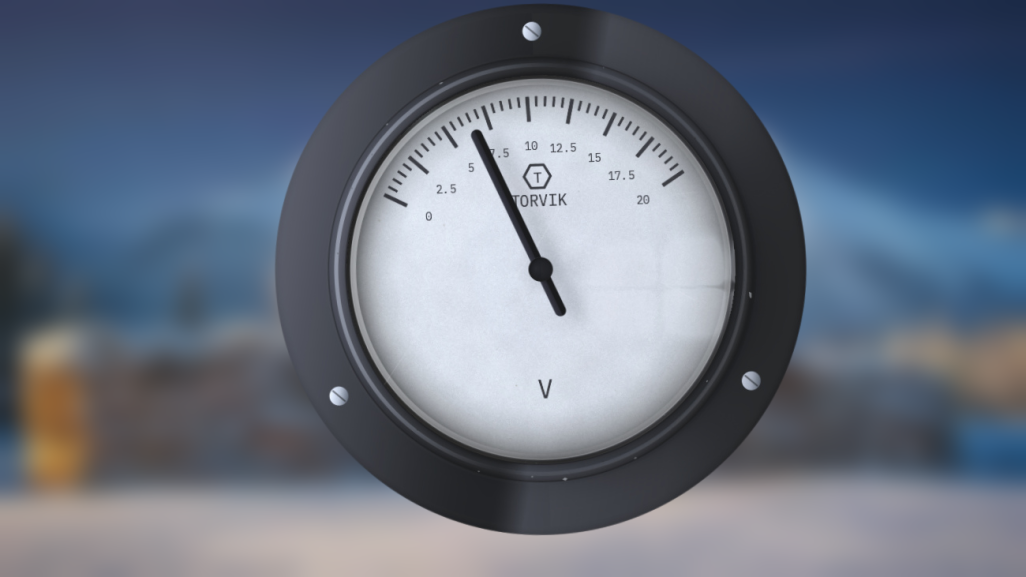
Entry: 6.5V
